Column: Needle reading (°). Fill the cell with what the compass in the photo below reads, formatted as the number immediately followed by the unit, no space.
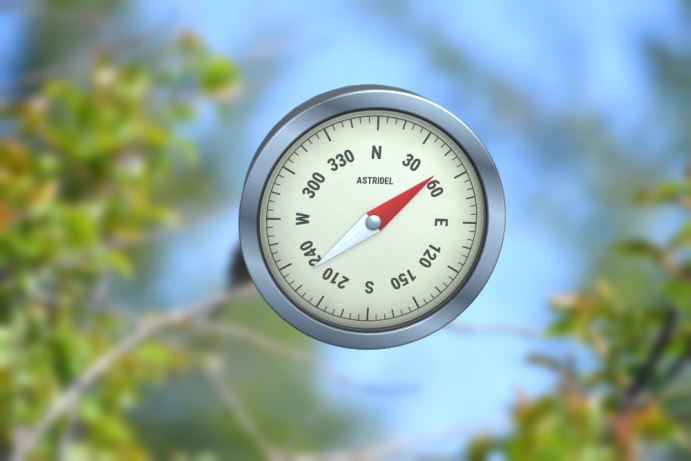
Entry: 50°
